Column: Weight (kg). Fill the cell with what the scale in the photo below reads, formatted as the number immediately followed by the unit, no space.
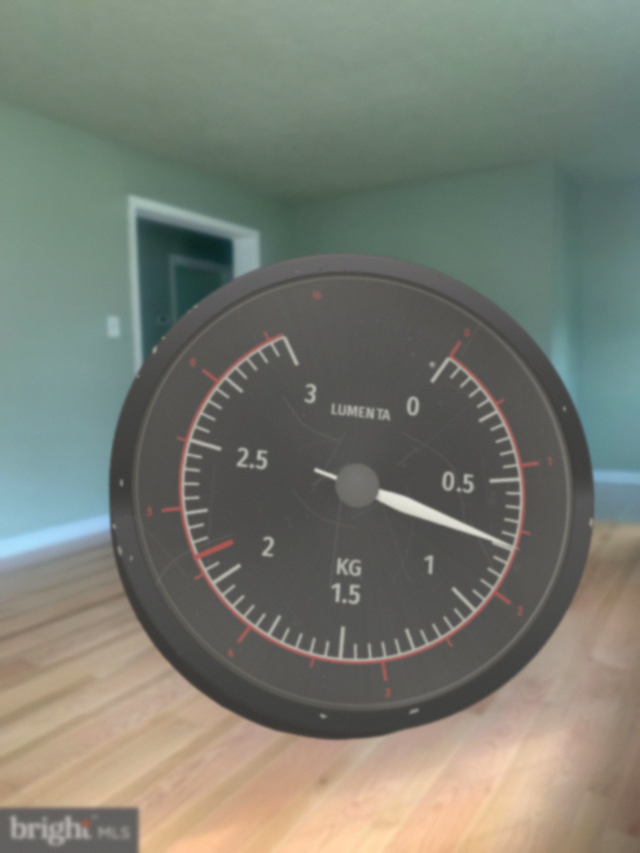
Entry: 0.75kg
